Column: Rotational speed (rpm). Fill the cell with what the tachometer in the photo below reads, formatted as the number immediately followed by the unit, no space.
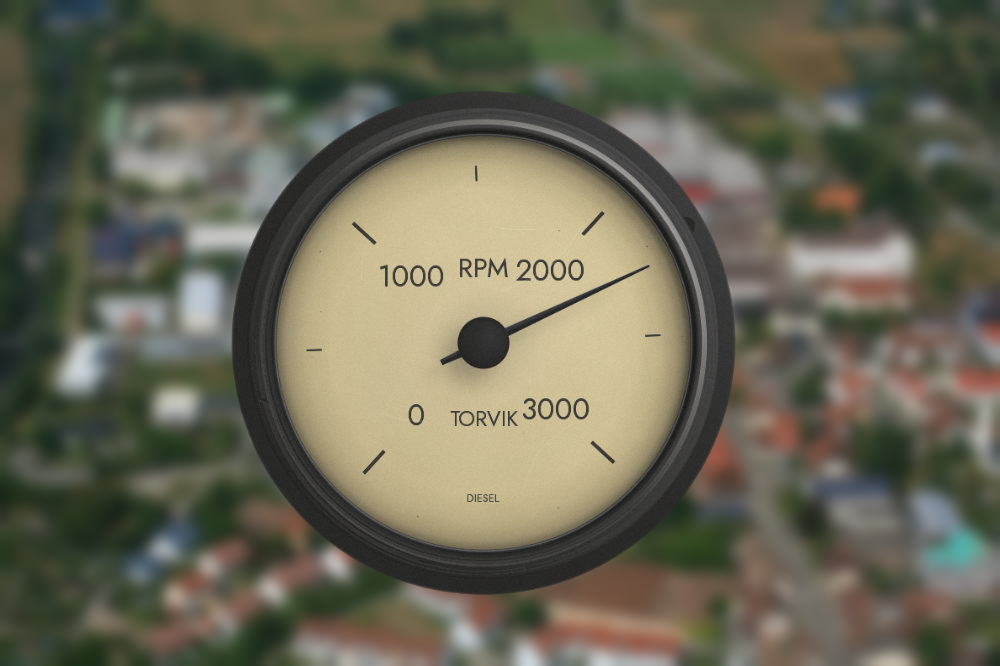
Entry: 2250rpm
